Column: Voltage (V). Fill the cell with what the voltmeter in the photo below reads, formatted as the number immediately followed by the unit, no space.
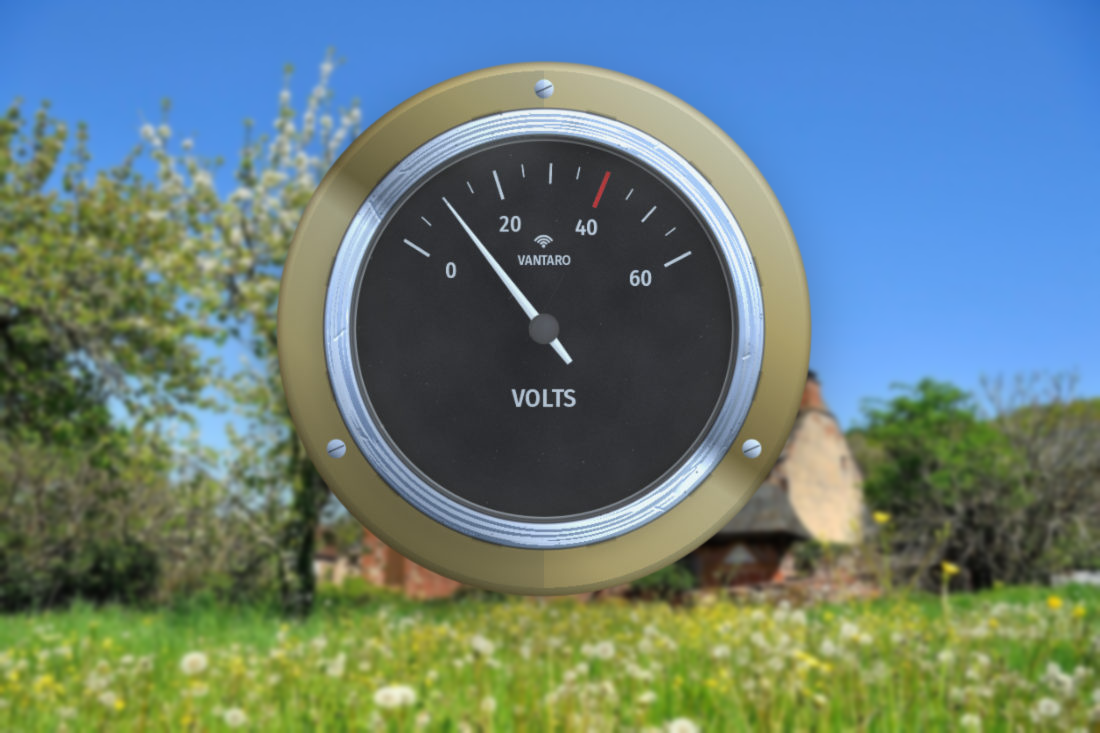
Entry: 10V
